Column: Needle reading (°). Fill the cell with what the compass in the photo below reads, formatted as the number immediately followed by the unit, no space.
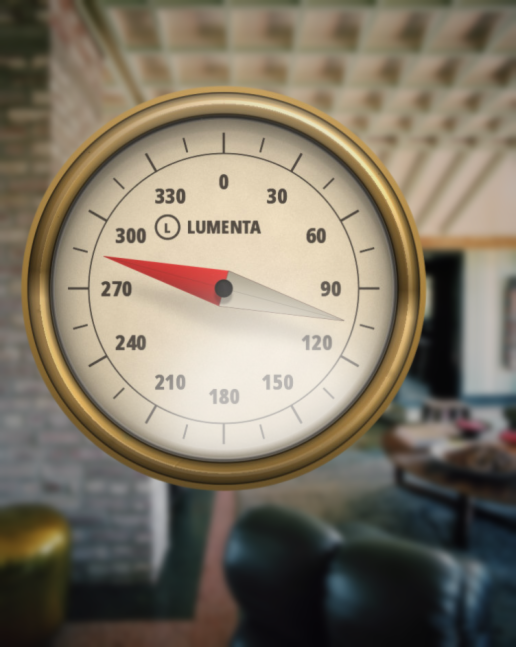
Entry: 285°
